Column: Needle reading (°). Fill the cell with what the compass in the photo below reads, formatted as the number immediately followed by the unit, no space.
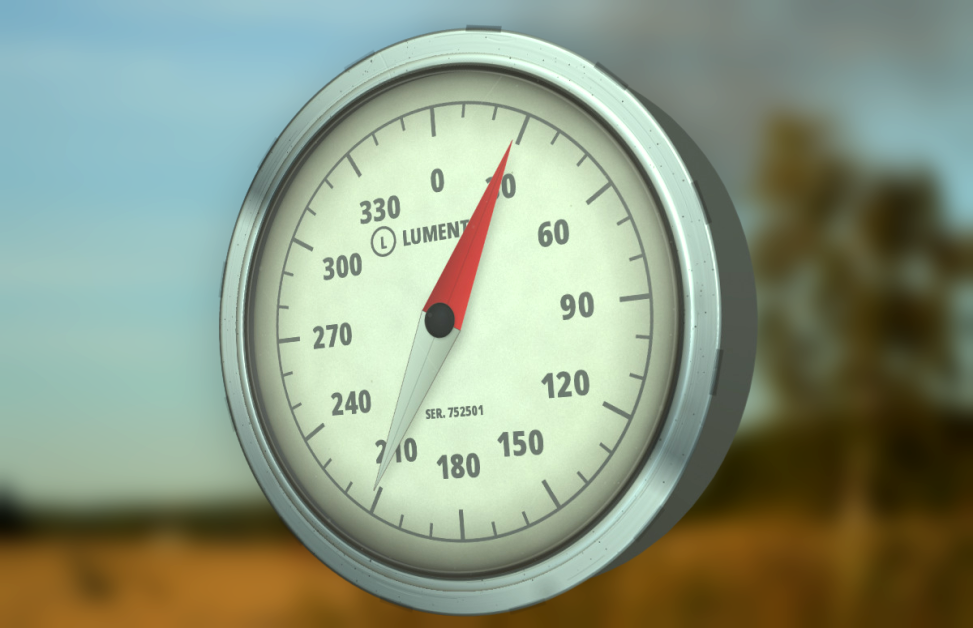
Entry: 30°
